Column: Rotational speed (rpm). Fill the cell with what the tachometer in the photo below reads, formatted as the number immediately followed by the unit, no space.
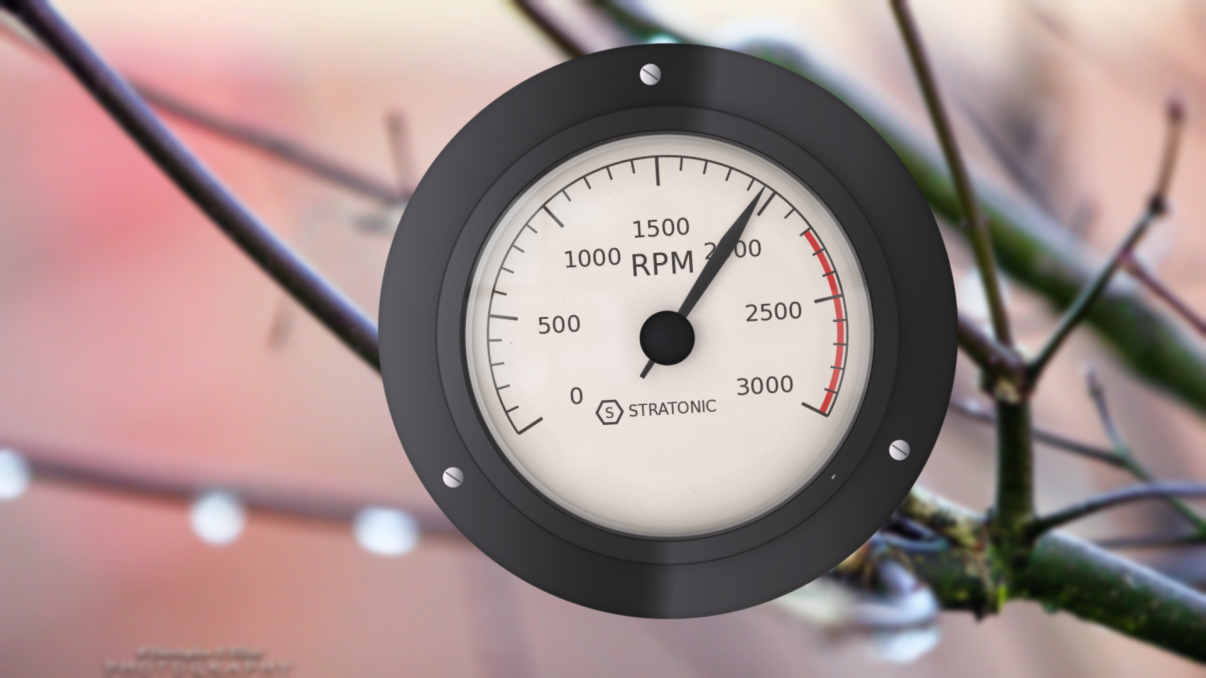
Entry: 1950rpm
